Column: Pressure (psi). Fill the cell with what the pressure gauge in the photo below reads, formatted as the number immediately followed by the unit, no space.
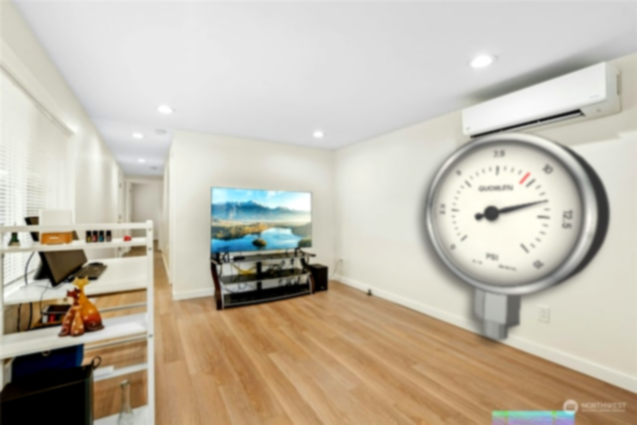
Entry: 11.5psi
